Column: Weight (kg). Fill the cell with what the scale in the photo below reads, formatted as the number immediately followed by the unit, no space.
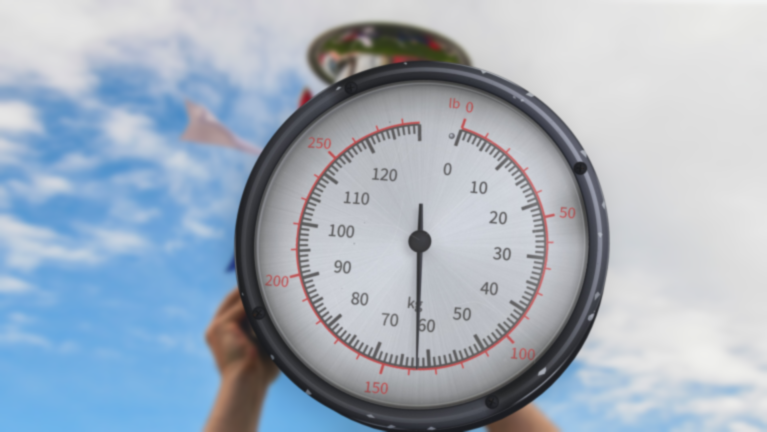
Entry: 62kg
